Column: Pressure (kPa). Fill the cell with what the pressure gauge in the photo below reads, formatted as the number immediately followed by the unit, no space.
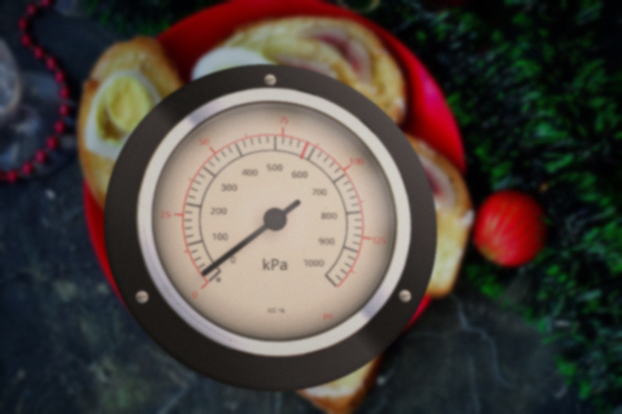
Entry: 20kPa
